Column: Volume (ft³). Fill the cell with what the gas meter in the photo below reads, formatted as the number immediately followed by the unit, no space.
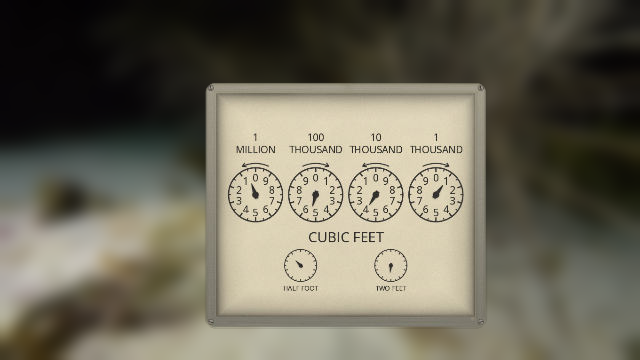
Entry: 54100ft³
